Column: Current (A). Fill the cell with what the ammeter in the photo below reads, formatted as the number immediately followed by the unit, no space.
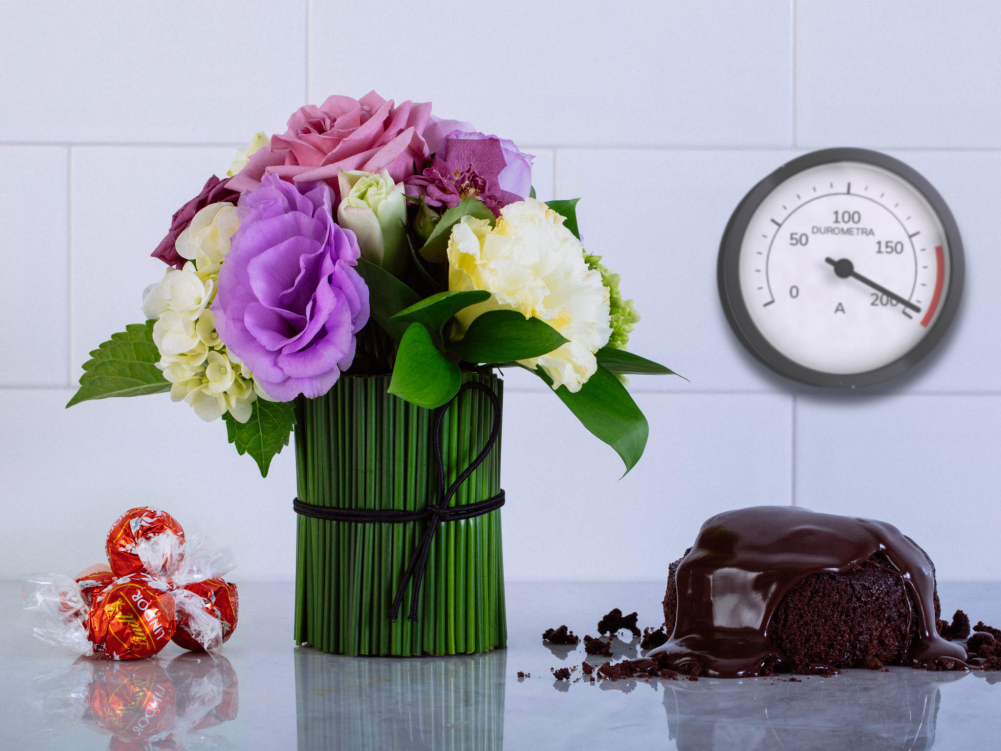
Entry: 195A
